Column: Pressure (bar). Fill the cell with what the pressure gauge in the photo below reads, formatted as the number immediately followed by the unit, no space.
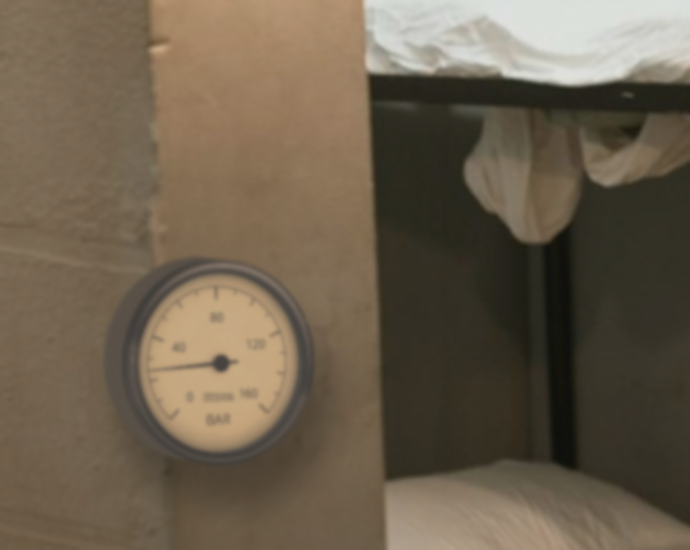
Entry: 25bar
